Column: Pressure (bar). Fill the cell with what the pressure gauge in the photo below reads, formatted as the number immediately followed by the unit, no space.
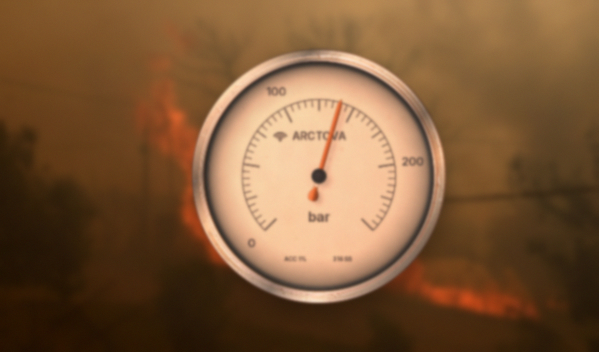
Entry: 140bar
